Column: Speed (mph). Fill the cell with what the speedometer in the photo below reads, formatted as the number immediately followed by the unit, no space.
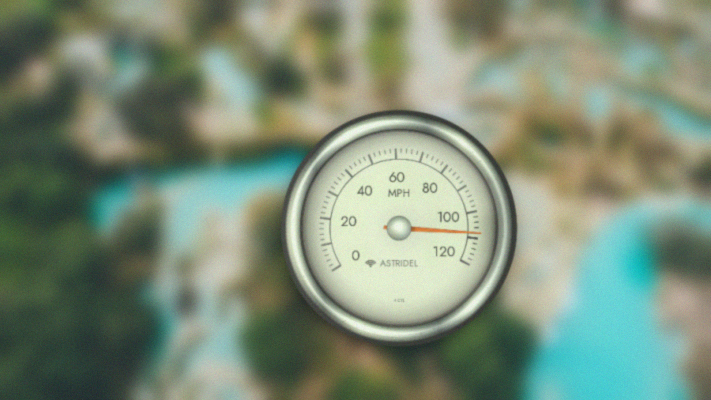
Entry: 108mph
